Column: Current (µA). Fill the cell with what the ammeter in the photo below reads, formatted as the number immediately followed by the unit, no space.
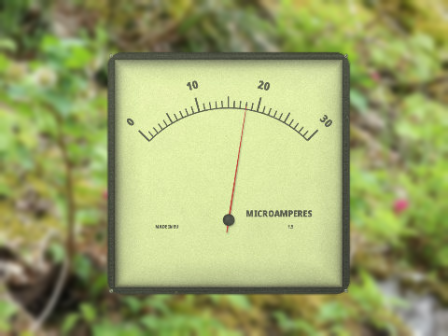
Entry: 18µA
